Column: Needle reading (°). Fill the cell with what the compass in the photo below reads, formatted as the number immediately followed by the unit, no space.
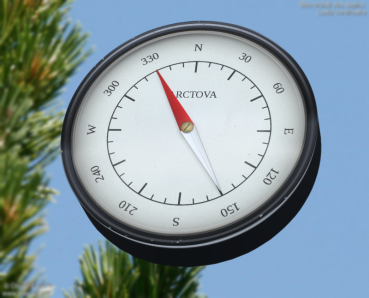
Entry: 330°
